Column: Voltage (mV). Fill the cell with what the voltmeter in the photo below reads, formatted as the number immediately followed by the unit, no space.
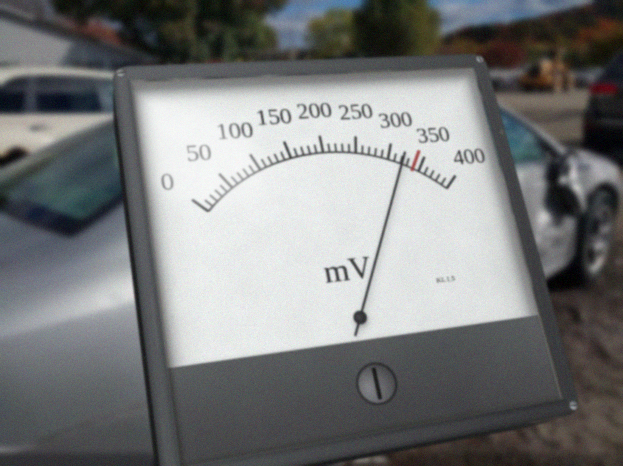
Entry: 320mV
